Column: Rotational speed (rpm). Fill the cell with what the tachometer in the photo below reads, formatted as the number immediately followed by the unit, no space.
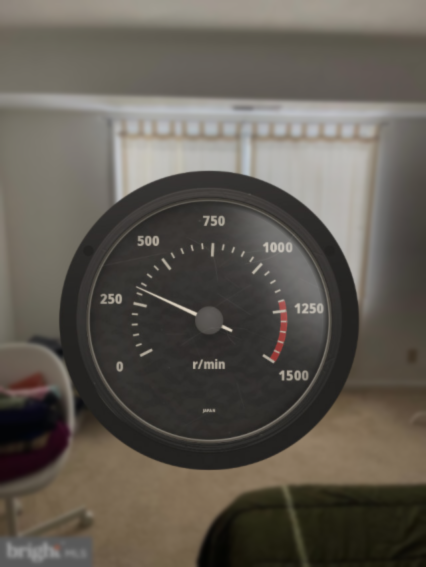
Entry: 325rpm
